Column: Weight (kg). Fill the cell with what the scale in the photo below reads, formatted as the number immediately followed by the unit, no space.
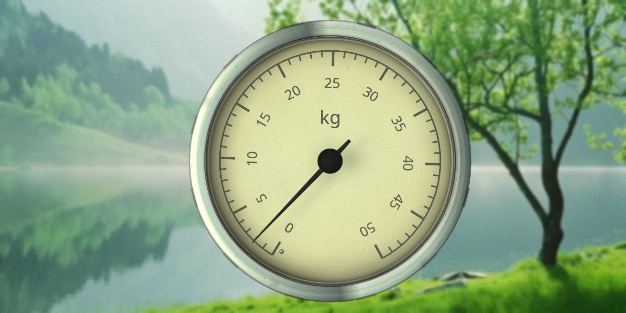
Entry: 2kg
